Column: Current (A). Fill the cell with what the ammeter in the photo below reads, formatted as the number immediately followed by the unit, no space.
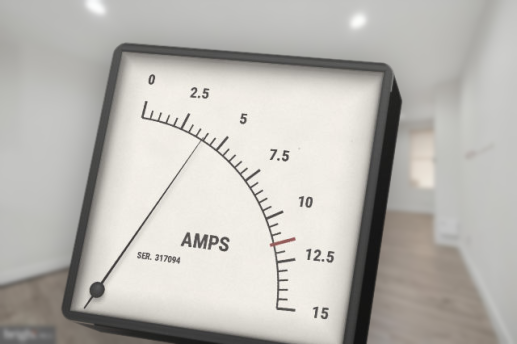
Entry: 4A
